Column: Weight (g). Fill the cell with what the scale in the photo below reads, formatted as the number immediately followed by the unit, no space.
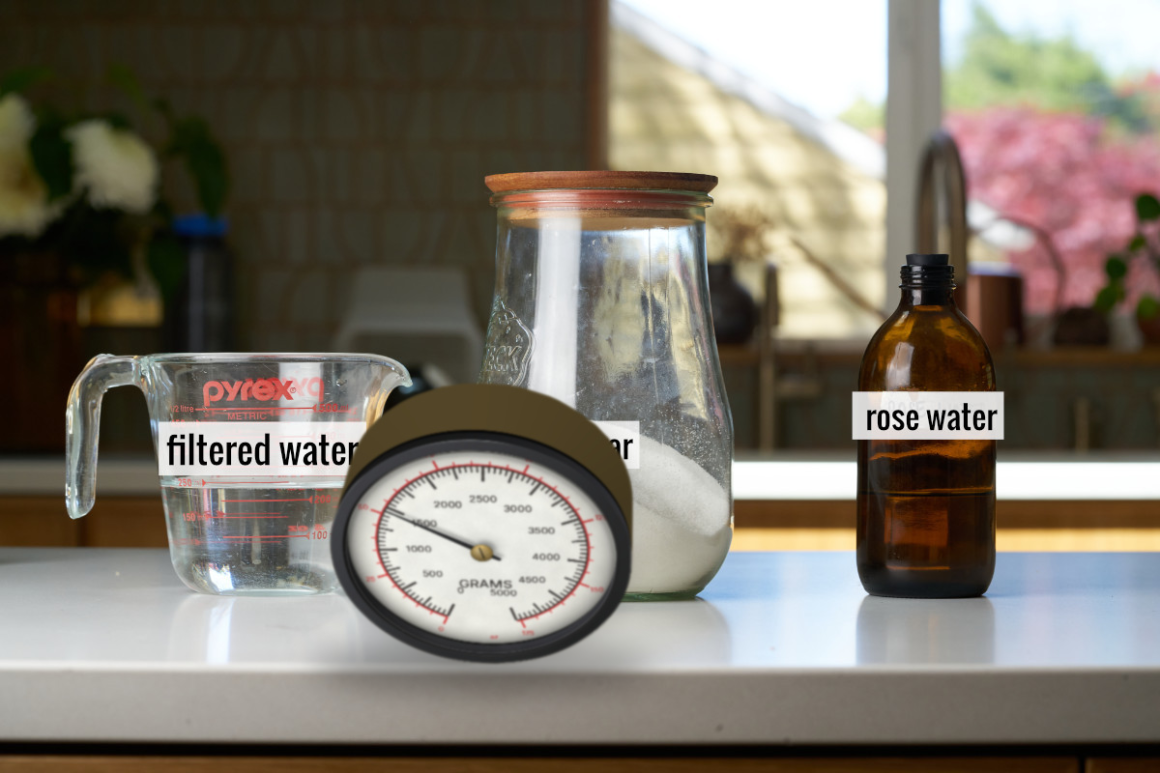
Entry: 1500g
